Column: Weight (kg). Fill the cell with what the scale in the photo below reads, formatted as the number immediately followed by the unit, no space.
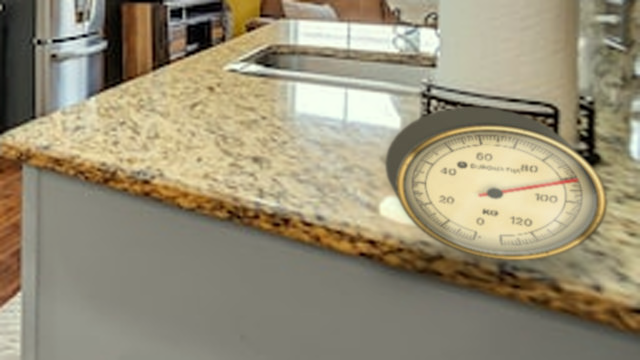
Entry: 90kg
